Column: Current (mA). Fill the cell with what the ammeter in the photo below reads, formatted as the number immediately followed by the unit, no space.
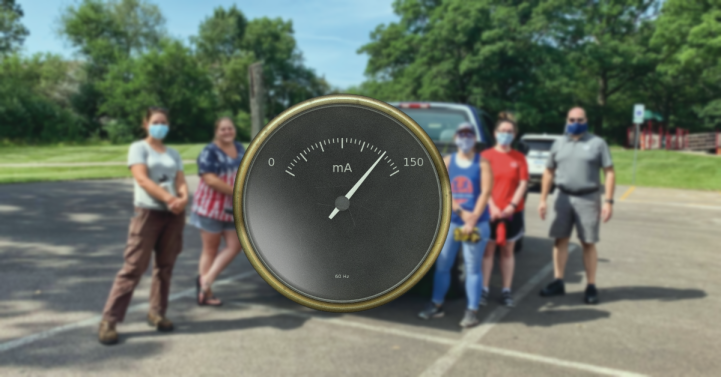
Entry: 125mA
